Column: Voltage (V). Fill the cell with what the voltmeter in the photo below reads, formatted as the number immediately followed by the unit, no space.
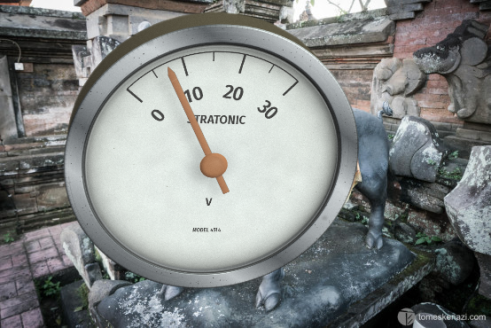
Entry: 7.5V
